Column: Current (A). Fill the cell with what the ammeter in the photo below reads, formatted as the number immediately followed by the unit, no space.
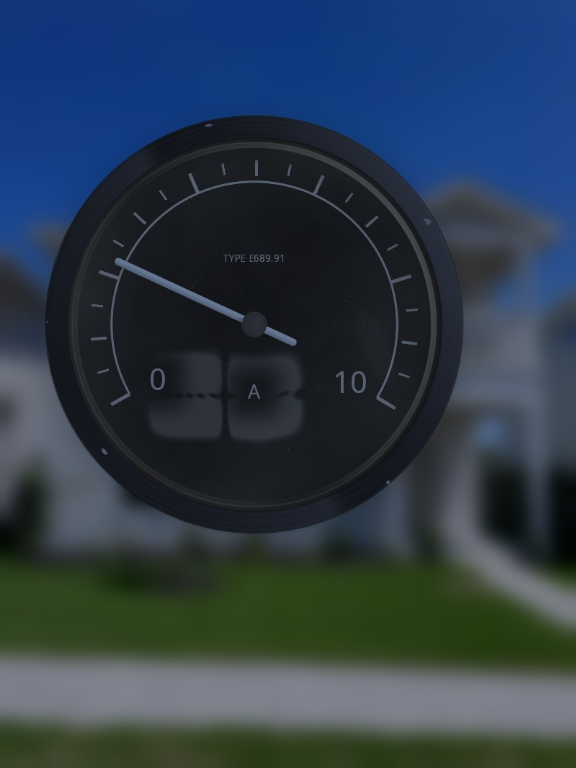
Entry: 2.25A
